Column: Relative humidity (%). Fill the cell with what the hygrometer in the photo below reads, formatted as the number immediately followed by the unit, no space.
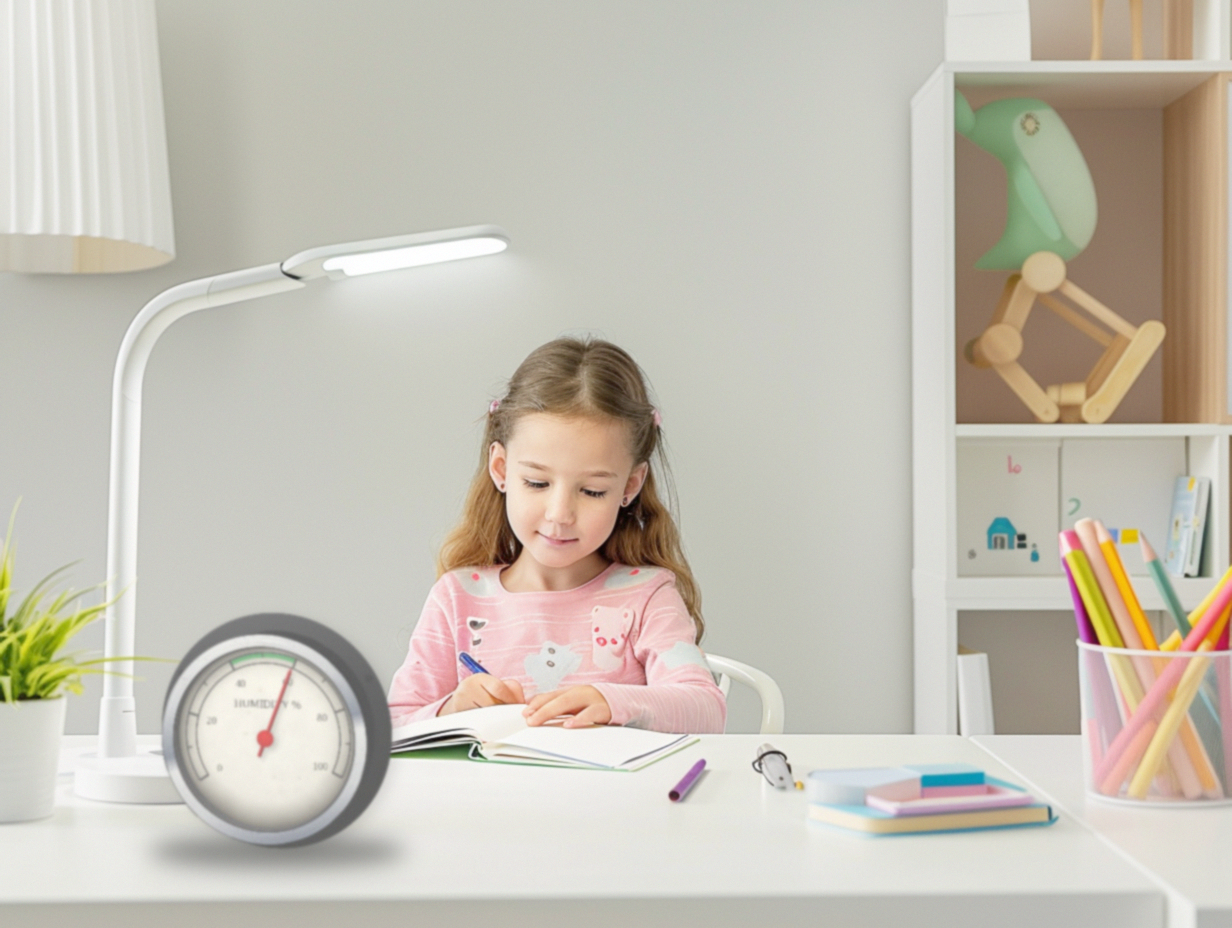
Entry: 60%
